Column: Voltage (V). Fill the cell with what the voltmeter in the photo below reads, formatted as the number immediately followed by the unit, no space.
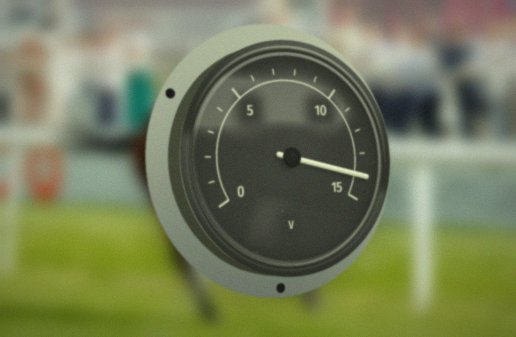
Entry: 14V
